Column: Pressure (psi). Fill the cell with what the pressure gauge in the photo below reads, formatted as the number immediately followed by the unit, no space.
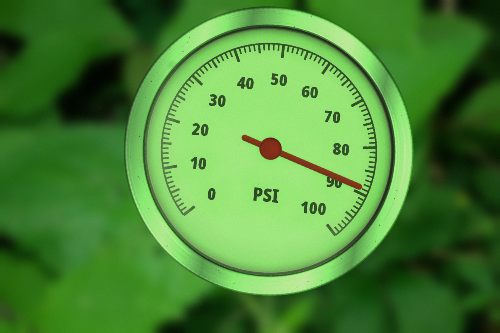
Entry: 89psi
